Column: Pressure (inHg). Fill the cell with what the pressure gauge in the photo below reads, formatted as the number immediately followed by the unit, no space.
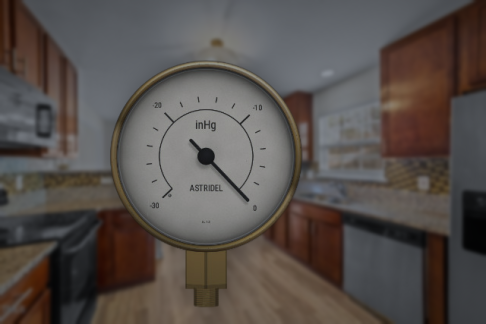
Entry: 0inHg
